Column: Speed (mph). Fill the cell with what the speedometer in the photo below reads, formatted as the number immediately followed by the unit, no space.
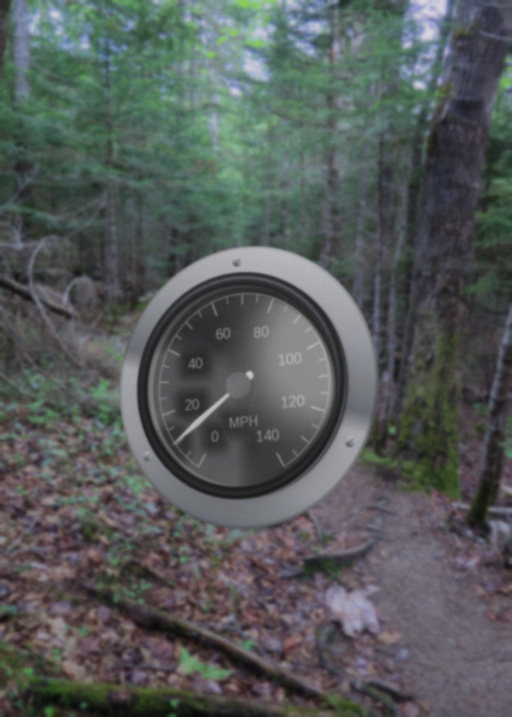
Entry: 10mph
